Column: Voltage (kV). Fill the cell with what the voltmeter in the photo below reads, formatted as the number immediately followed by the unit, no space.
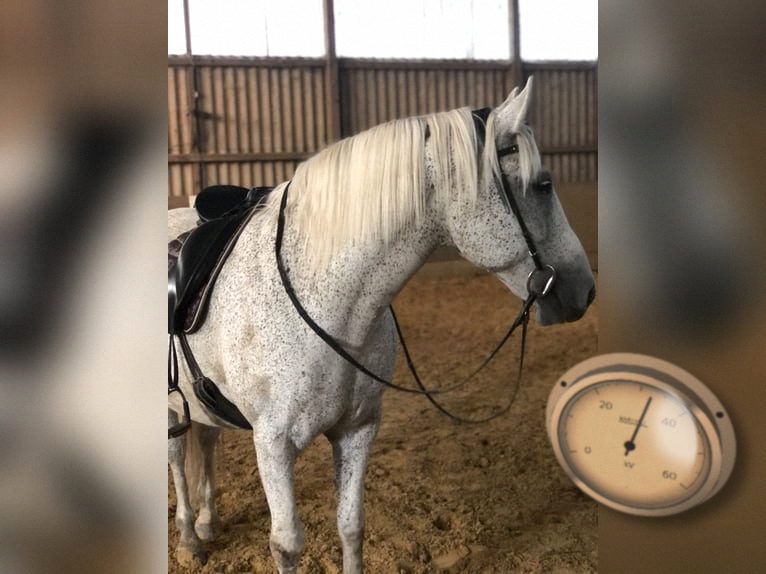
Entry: 32.5kV
